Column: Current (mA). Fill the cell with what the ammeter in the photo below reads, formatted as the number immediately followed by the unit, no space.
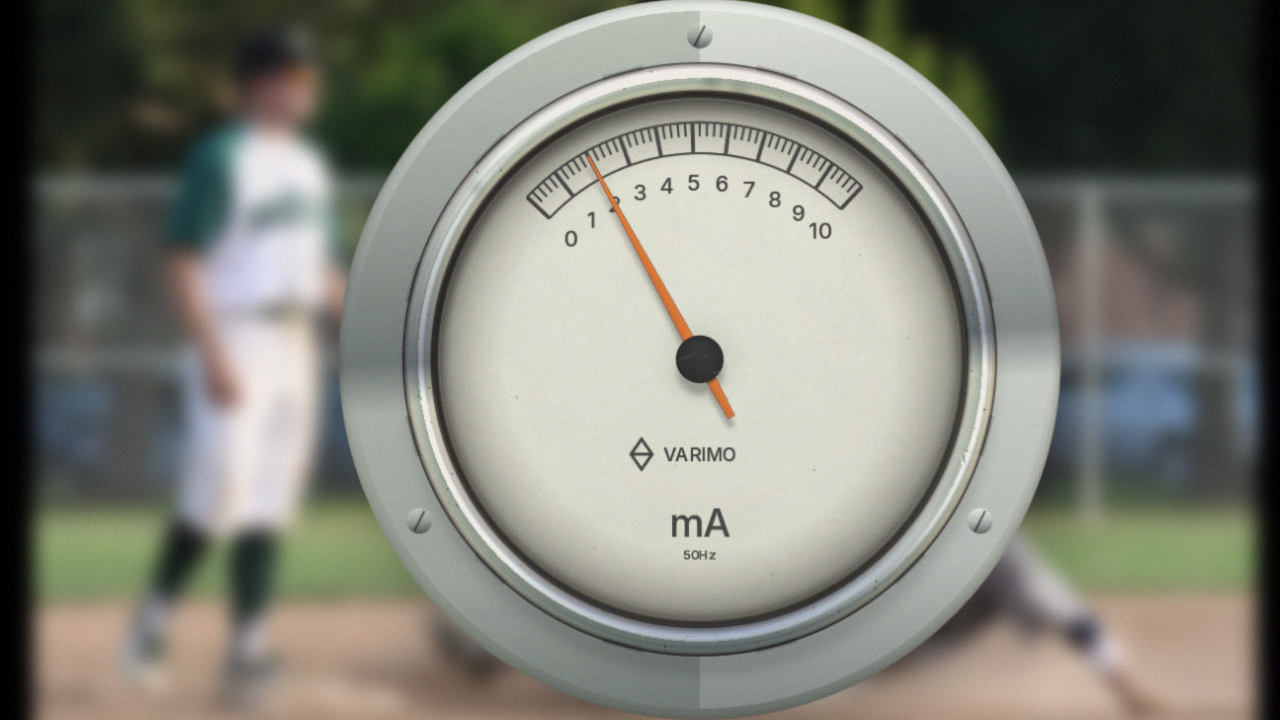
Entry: 2mA
